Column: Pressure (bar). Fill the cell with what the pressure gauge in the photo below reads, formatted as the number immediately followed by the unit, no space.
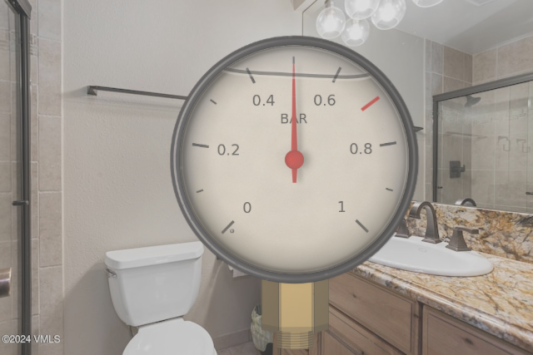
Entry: 0.5bar
